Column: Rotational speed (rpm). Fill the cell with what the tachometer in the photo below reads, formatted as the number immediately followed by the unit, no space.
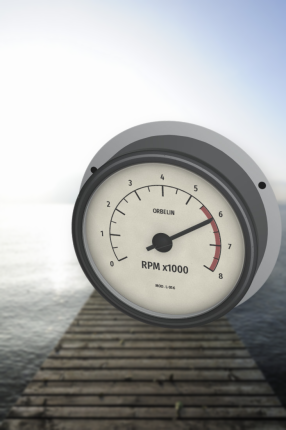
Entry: 6000rpm
